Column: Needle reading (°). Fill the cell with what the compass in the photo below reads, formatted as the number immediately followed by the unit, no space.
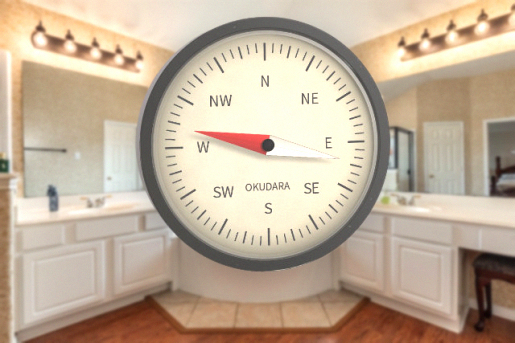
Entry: 282.5°
